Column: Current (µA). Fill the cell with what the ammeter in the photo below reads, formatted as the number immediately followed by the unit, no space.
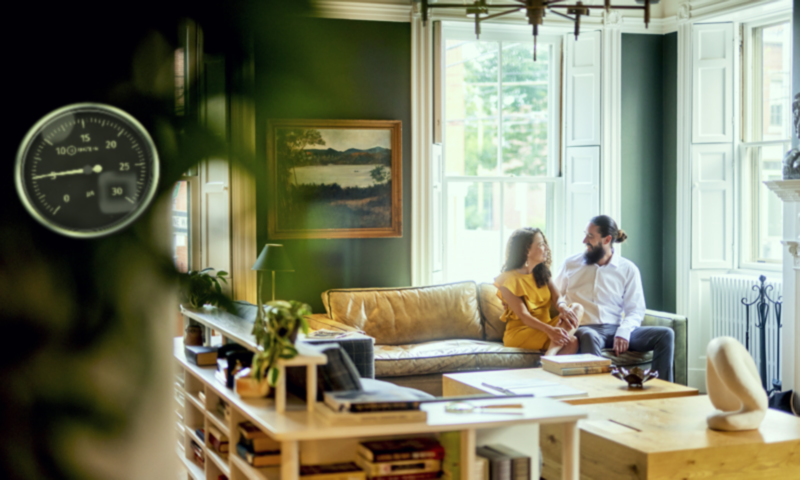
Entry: 5µA
